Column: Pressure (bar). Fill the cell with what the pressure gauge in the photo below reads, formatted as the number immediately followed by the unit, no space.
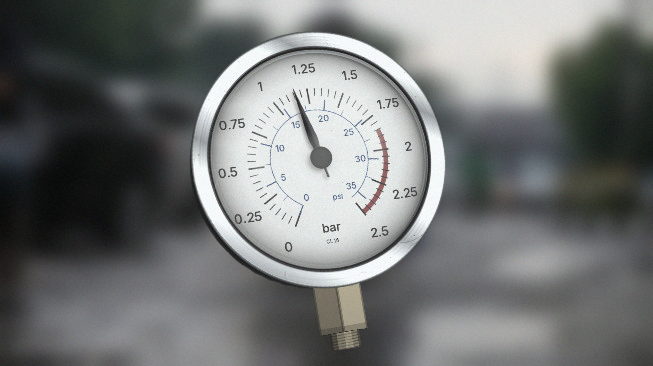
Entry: 1.15bar
